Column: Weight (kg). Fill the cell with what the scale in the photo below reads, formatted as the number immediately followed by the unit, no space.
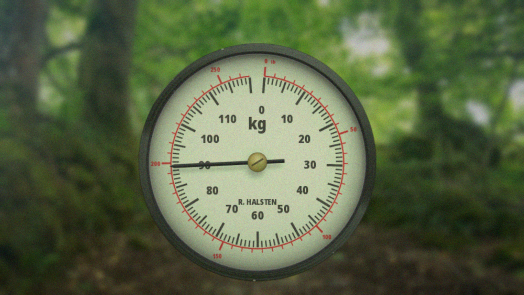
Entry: 90kg
